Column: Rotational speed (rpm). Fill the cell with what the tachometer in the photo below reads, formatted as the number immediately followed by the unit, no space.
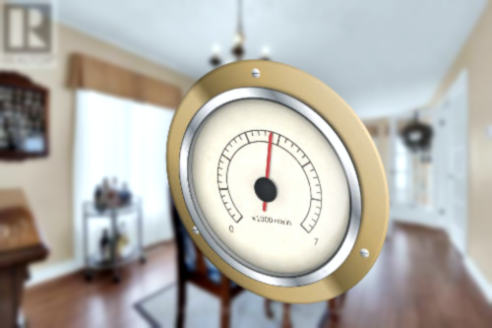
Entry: 3800rpm
